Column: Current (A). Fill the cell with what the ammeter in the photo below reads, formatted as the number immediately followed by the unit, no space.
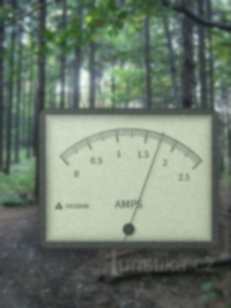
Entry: 1.75A
